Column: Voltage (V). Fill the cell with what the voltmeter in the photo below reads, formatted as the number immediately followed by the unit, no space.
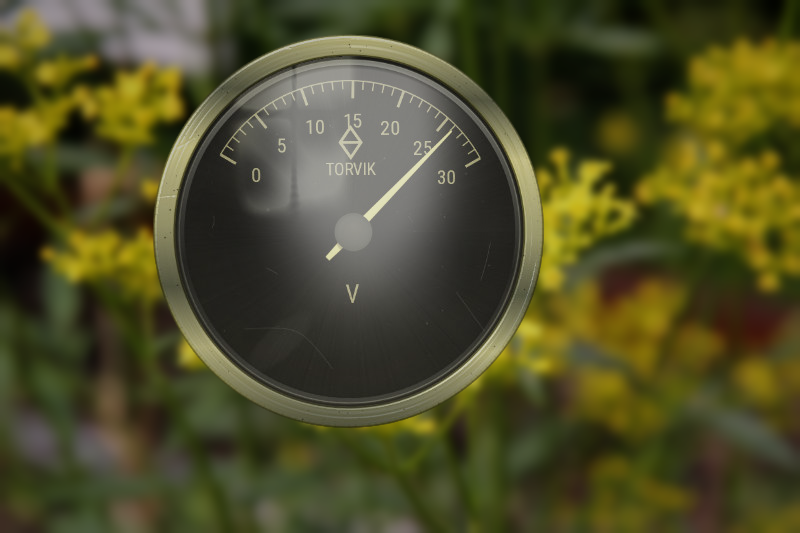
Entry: 26V
